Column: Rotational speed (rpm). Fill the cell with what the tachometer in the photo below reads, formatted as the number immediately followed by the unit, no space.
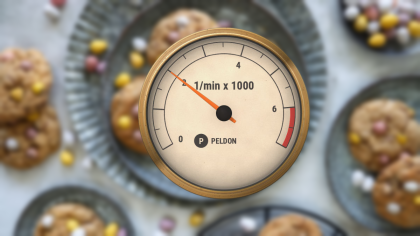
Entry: 2000rpm
